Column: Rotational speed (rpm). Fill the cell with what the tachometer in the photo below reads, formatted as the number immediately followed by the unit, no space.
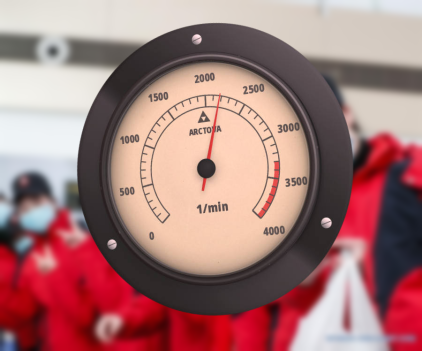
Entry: 2200rpm
